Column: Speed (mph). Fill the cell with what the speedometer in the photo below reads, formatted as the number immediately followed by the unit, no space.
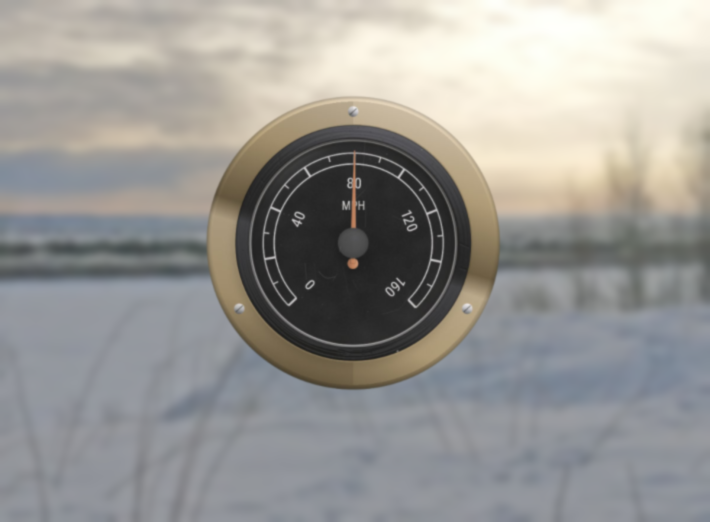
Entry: 80mph
